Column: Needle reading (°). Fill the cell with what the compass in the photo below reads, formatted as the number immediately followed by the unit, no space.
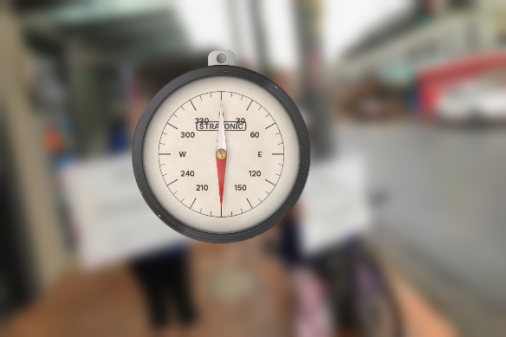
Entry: 180°
